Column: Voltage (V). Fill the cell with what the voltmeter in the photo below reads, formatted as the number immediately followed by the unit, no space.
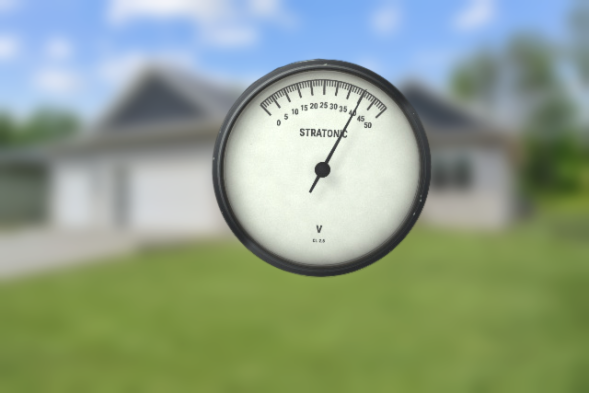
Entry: 40V
